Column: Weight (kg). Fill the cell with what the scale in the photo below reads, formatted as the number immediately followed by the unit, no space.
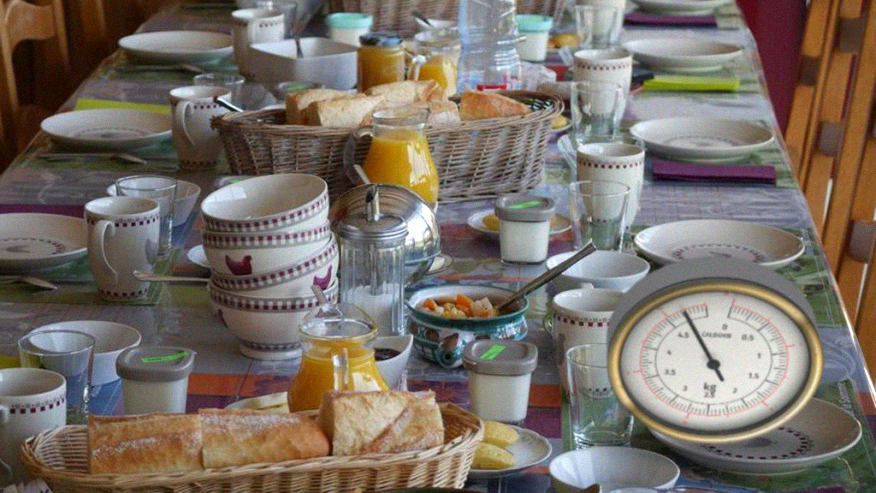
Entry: 4.75kg
